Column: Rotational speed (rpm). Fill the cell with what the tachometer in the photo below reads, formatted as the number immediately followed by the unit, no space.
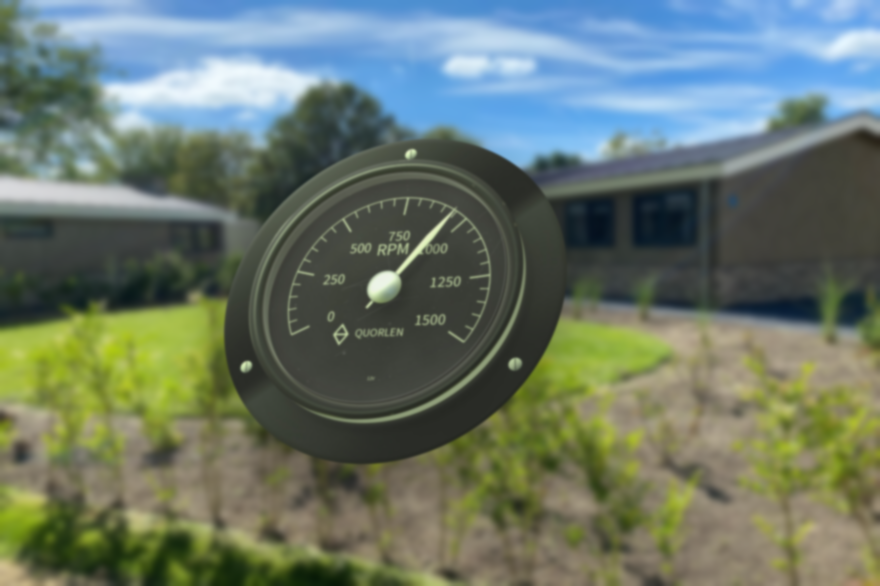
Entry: 950rpm
